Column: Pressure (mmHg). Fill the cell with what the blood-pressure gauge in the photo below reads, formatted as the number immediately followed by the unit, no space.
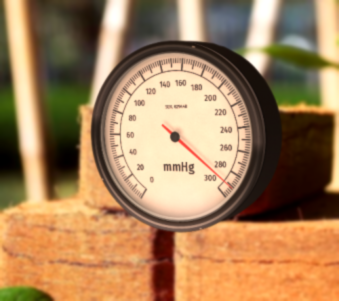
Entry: 290mmHg
